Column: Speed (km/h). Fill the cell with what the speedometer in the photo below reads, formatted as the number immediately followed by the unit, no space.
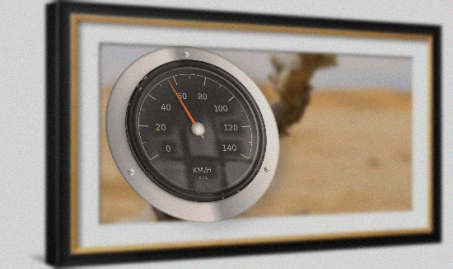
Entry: 55km/h
